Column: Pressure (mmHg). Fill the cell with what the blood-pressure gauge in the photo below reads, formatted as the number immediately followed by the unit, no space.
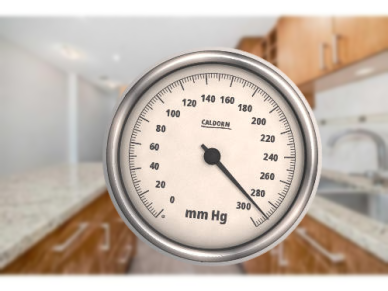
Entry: 290mmHg
